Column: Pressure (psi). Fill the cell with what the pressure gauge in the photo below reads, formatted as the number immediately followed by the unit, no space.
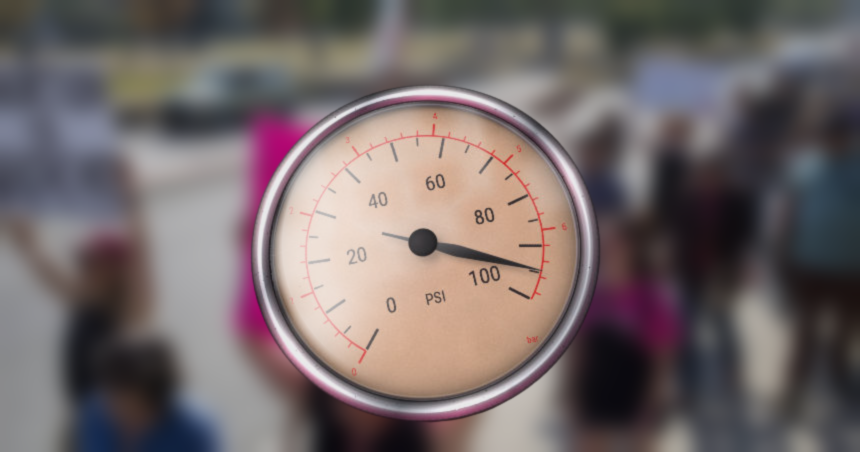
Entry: 95psi
